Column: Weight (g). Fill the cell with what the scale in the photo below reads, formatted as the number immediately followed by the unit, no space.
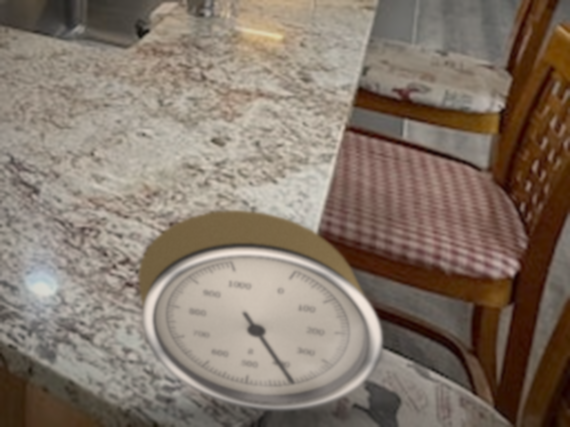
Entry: 400g
